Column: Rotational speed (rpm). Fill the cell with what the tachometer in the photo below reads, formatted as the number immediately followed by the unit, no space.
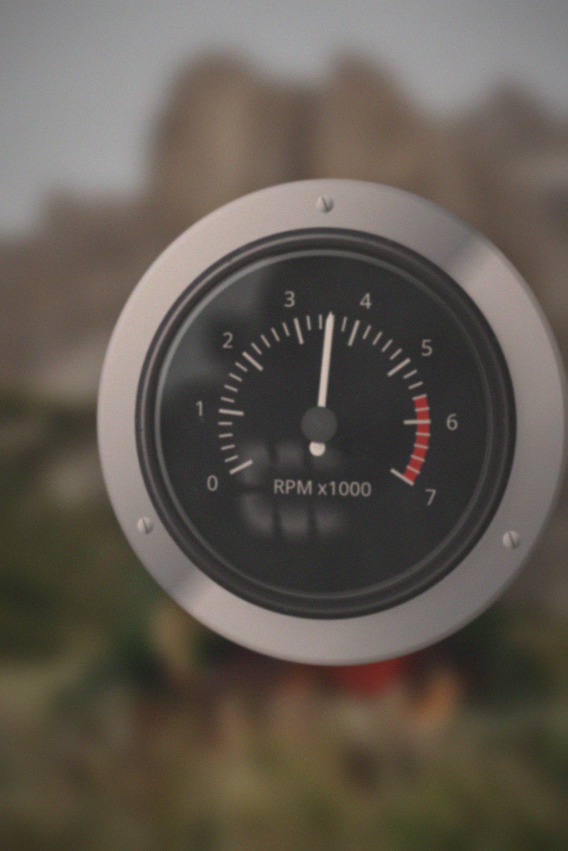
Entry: 3600rpm
